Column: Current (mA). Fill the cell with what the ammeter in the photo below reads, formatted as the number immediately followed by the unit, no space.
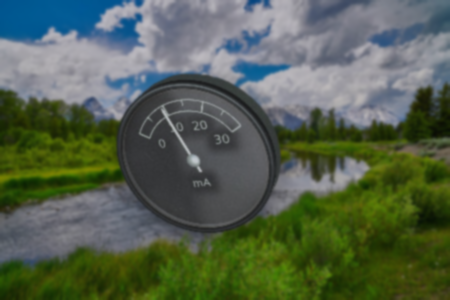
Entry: 10mA
